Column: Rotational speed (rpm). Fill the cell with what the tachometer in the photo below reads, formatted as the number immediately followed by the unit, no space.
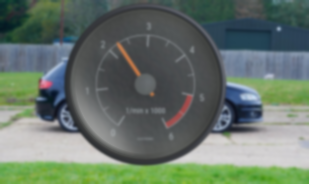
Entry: 2250rpm
